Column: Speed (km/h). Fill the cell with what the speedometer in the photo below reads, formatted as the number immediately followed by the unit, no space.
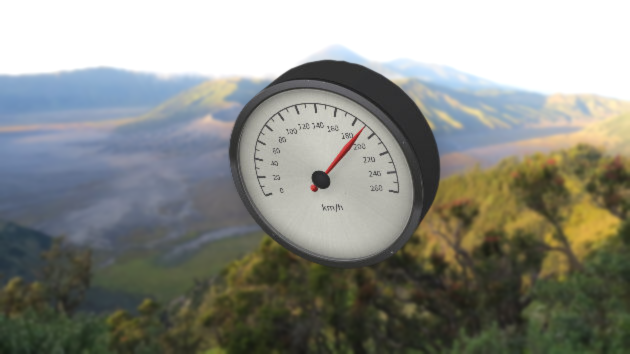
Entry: 190km/h
